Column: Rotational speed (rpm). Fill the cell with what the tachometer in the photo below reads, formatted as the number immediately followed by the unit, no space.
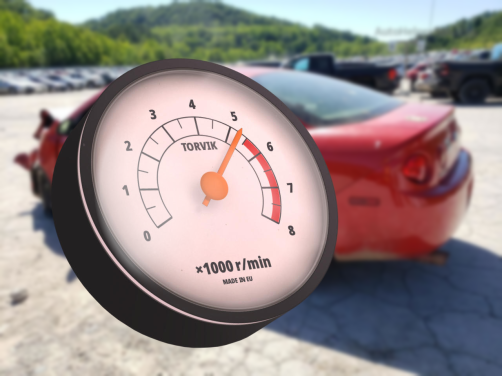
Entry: 5250rpm
